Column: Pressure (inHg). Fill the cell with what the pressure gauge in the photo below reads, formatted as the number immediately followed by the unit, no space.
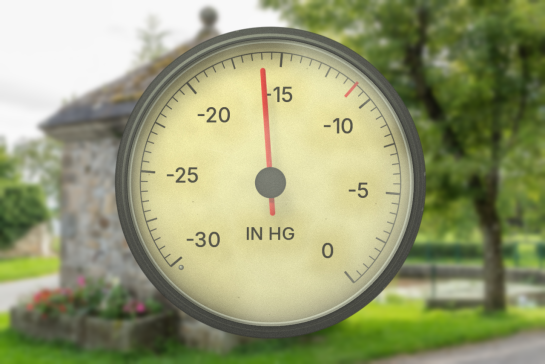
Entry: -16inHg
